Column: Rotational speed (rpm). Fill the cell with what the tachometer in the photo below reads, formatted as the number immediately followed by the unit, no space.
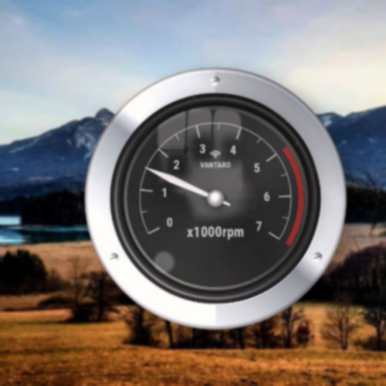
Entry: 1500rpm
